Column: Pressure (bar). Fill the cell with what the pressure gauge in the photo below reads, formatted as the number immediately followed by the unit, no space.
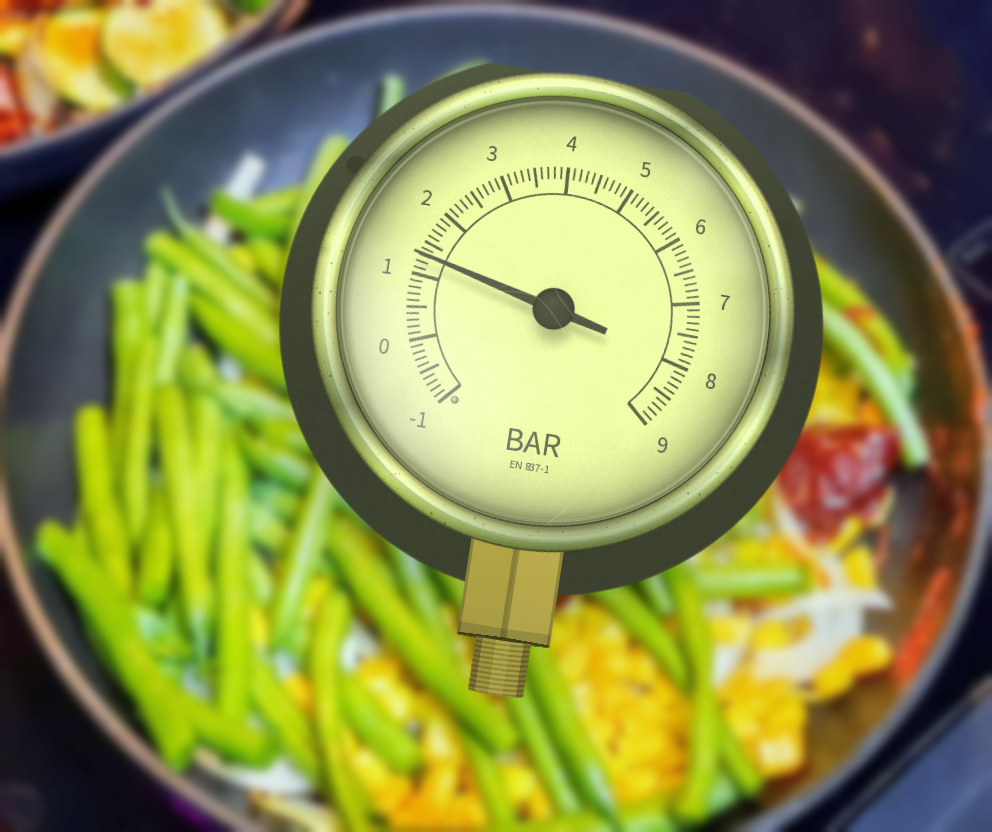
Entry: 1.3bar
